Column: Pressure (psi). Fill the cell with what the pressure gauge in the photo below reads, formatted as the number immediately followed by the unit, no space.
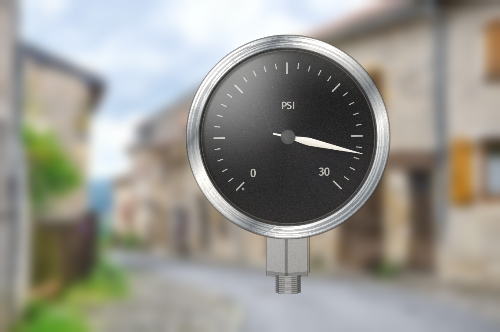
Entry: 26.5psi
